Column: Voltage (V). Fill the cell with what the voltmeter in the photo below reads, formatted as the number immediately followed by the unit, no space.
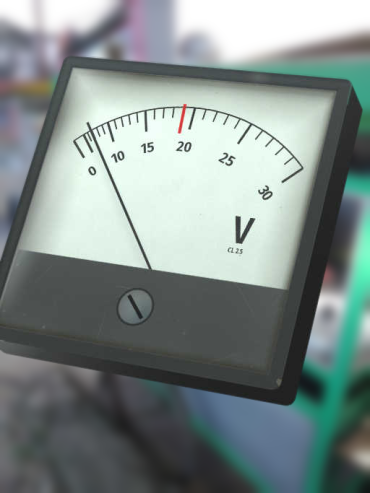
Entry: 7V
